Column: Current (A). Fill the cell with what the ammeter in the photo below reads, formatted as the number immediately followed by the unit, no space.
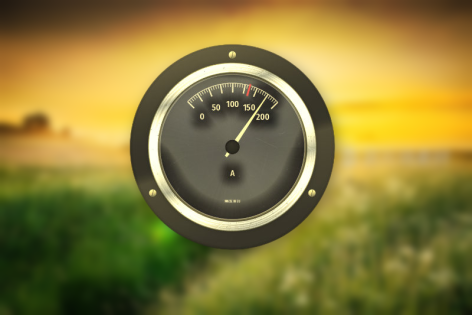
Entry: 175A
